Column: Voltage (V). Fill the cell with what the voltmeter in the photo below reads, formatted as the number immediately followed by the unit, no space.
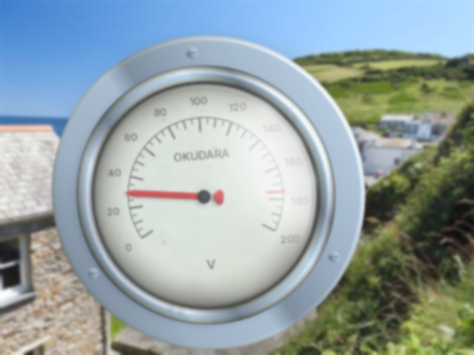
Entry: 30V
